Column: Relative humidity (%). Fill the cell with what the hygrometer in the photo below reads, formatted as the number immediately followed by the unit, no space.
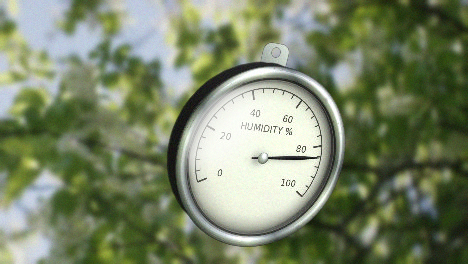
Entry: 84%
